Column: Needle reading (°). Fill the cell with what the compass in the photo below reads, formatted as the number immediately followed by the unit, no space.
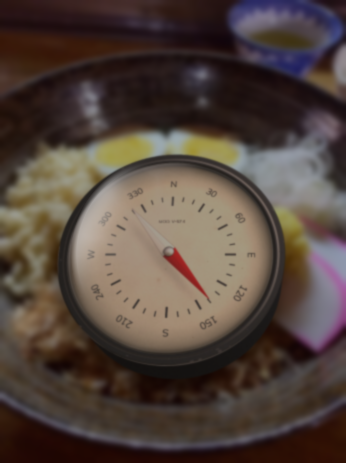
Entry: 140°
